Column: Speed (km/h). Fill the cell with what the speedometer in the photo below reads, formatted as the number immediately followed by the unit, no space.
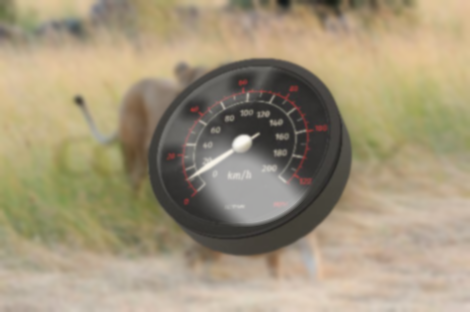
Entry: 10km/h
